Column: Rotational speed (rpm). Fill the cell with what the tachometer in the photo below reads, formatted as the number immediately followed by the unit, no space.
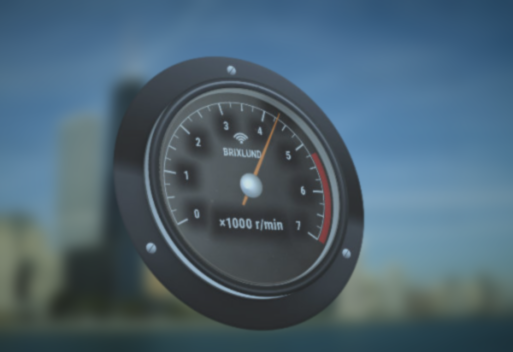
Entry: 4250rpm
